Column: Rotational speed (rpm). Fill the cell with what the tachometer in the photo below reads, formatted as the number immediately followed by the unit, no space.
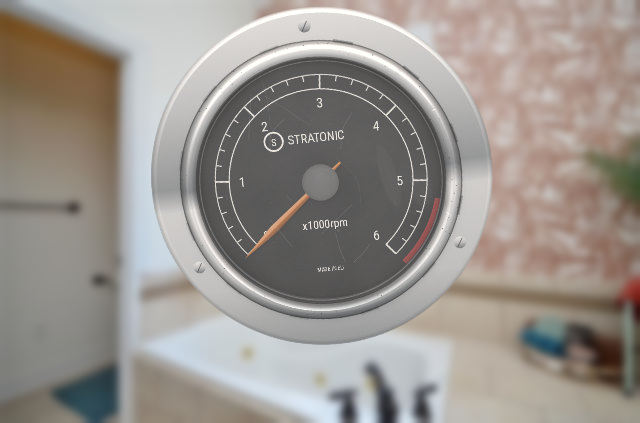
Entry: 0rpm
